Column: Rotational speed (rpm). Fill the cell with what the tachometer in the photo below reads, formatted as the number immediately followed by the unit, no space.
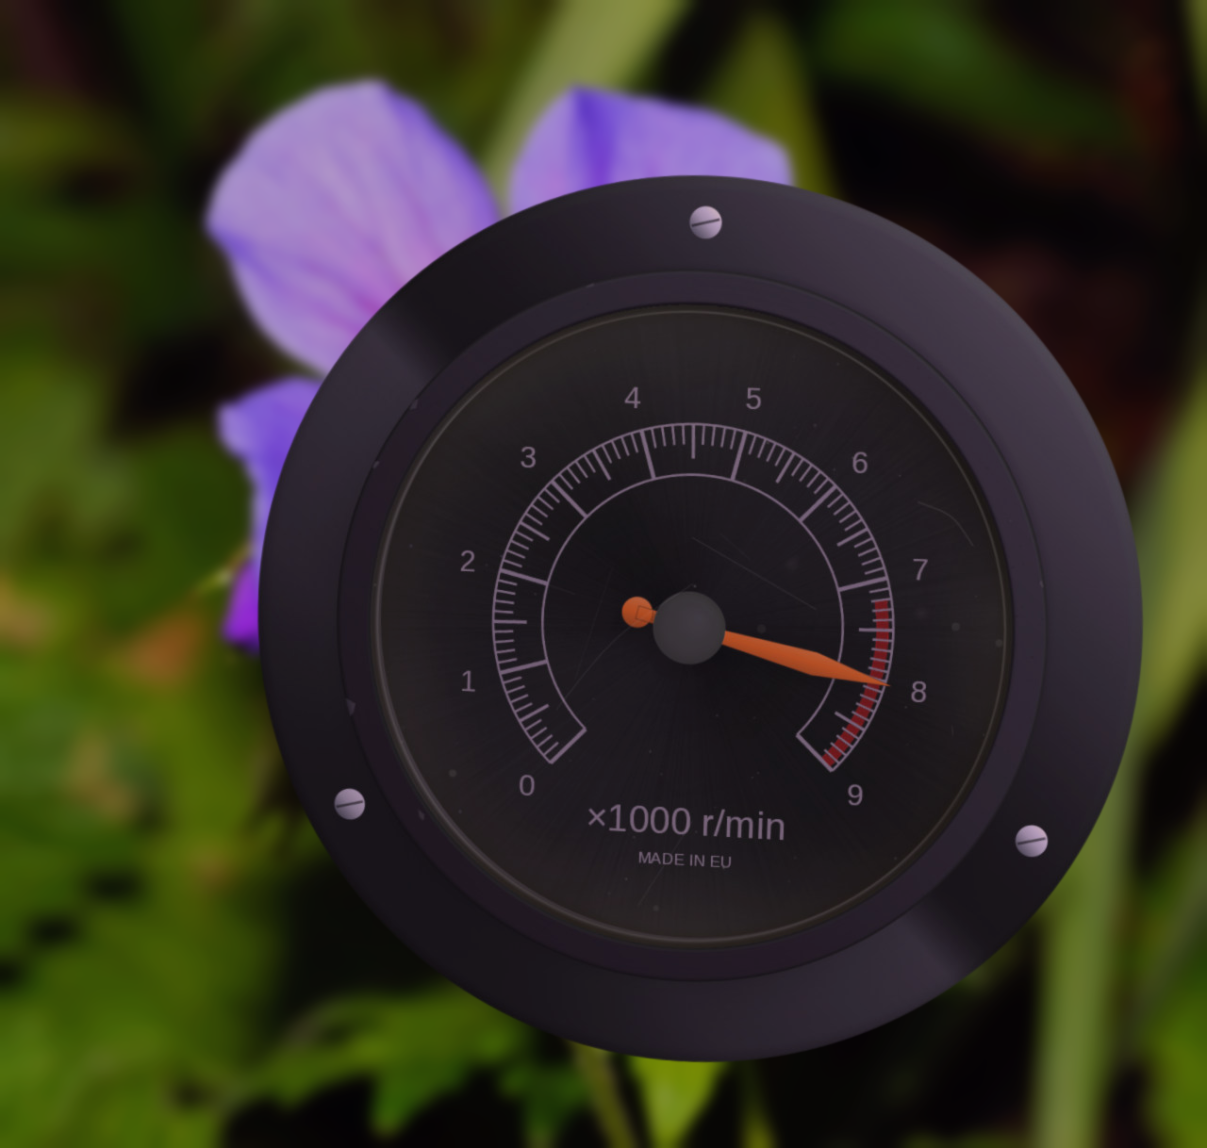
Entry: 8000rpm
